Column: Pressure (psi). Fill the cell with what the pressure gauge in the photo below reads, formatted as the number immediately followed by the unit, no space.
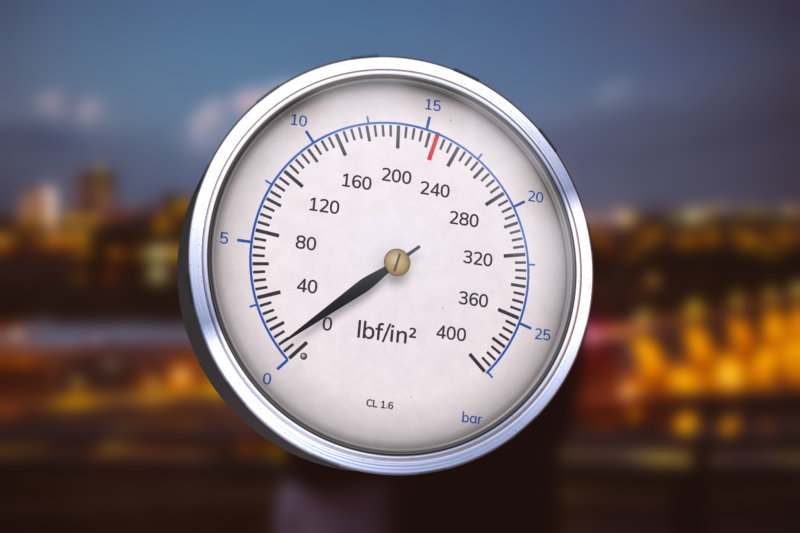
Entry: 10psi
